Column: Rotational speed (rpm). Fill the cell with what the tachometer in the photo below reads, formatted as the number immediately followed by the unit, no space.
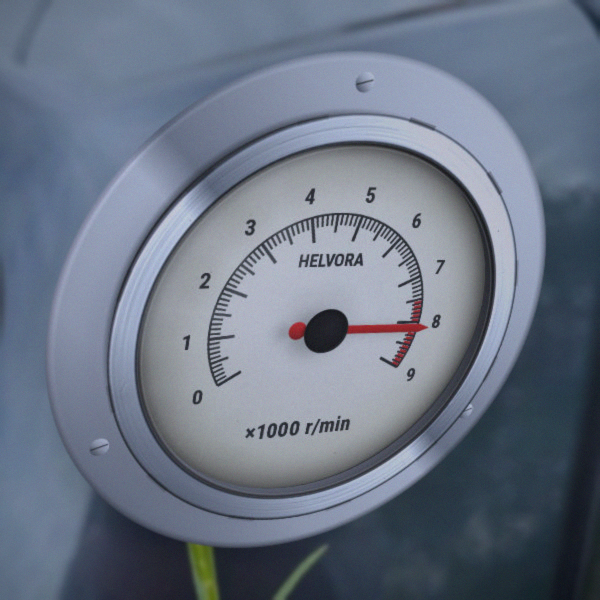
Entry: 8000rpm
